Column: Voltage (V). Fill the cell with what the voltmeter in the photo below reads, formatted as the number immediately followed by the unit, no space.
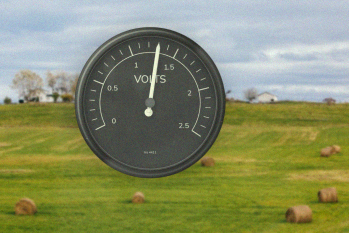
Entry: 1.3V
